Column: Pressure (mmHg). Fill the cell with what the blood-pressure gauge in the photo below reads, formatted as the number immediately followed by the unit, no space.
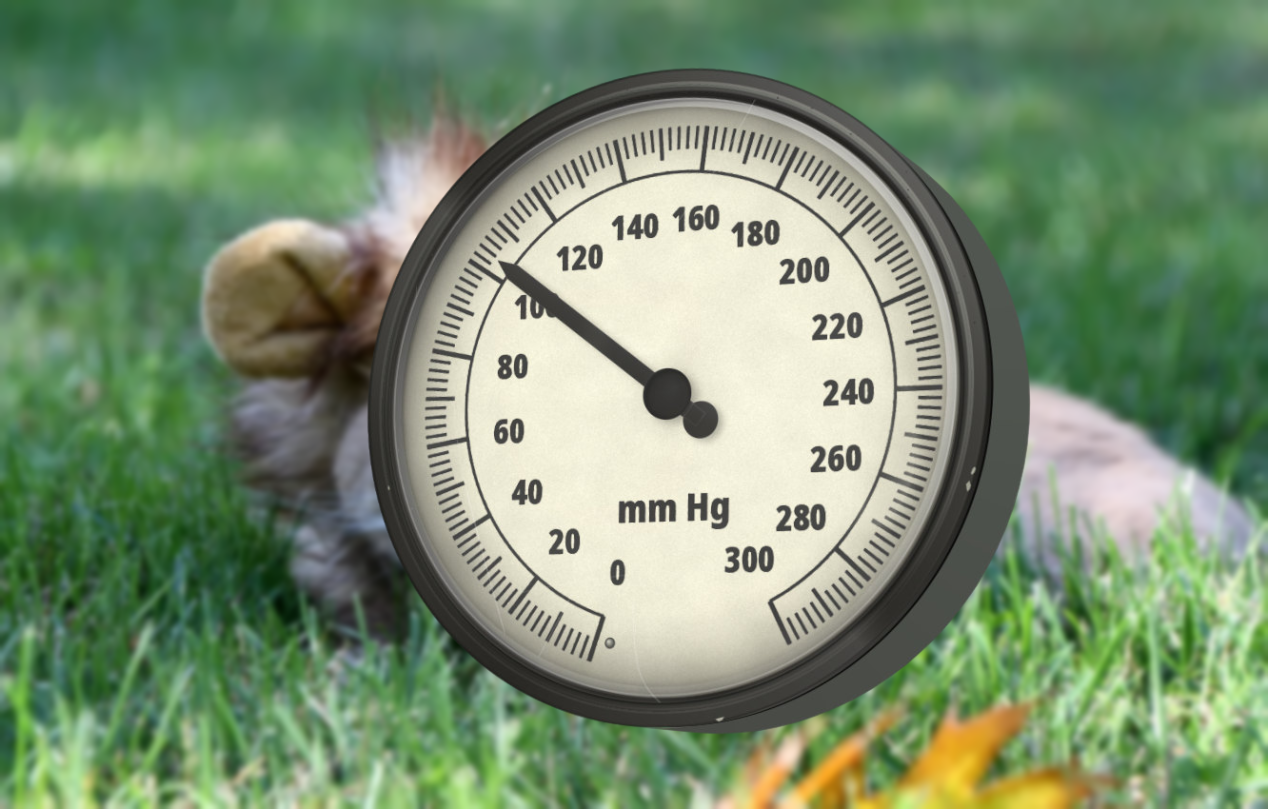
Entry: 104mmHg
